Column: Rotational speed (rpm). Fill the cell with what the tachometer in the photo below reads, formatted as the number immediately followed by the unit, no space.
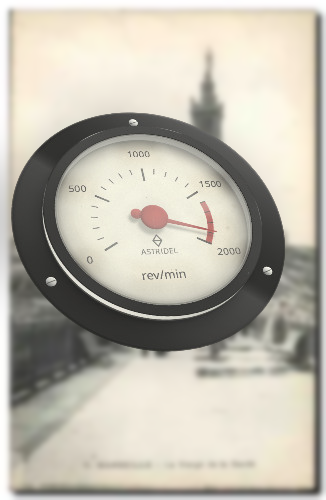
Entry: 1900rpm
